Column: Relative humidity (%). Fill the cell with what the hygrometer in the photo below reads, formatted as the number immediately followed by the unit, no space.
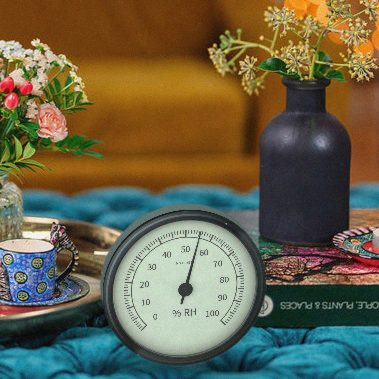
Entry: 55%
